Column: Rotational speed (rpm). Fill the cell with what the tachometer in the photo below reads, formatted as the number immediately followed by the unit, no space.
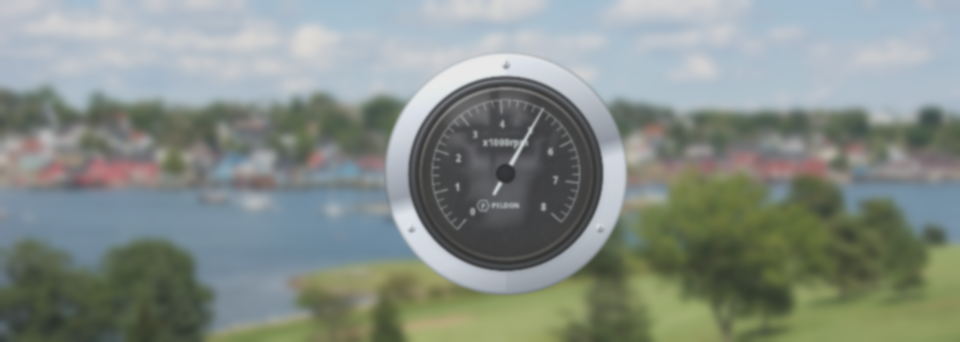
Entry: 5000rpm
